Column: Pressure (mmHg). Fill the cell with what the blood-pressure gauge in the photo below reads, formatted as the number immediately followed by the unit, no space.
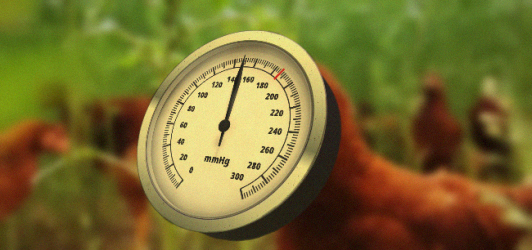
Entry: 150mmHg
